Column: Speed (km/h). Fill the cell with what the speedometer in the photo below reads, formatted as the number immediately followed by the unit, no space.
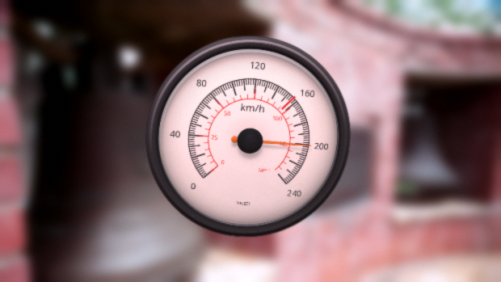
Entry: 200km/h
